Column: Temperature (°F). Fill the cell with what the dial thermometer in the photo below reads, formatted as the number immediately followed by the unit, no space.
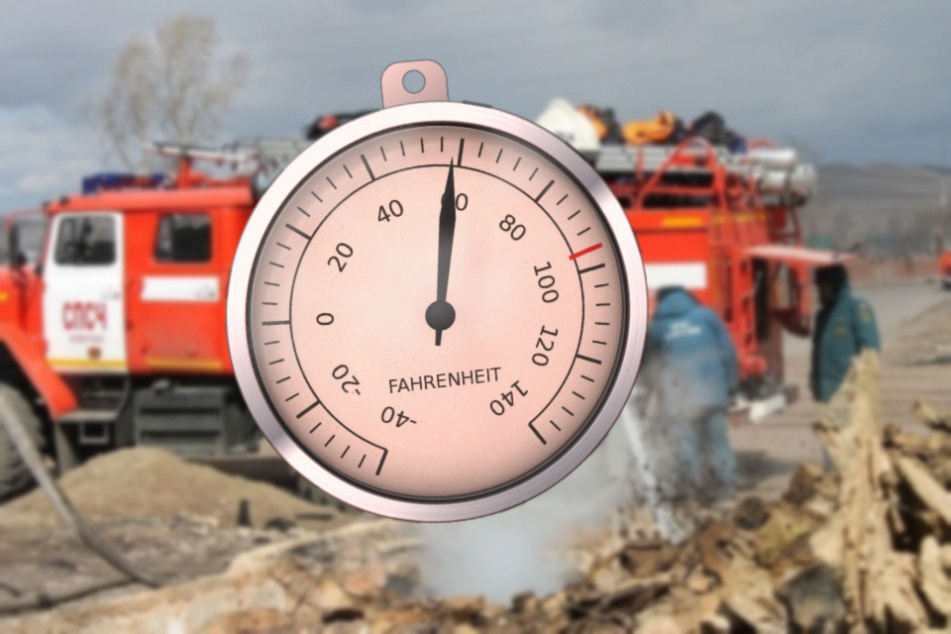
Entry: 58°F
